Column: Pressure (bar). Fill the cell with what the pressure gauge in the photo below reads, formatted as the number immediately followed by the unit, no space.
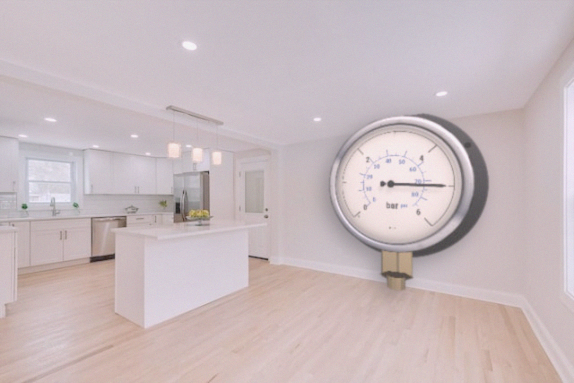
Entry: 5bar
